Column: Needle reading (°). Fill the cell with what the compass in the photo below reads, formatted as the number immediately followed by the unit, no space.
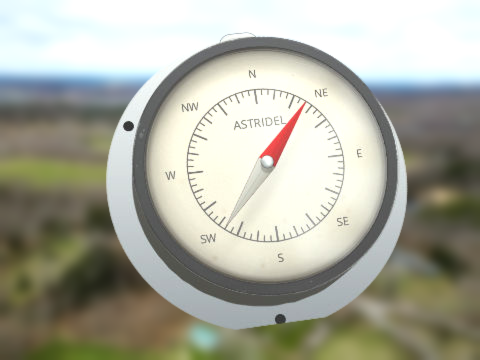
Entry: 40°
